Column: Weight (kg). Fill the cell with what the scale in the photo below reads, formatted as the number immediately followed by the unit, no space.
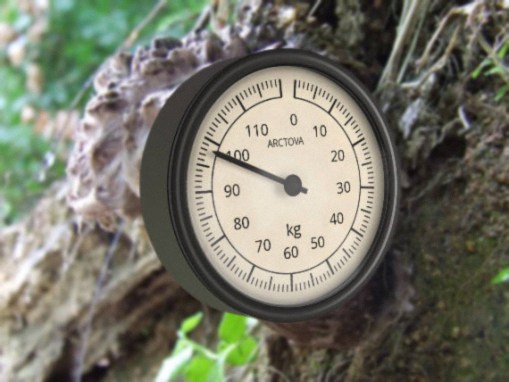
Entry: 98kg
